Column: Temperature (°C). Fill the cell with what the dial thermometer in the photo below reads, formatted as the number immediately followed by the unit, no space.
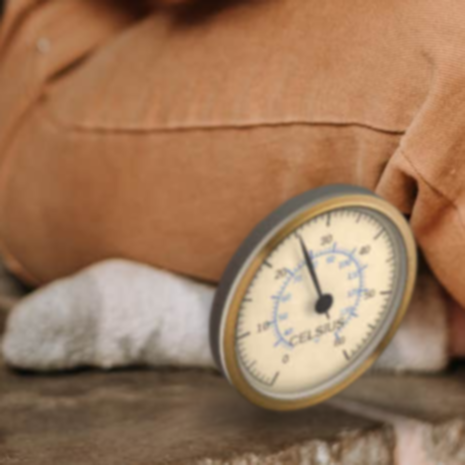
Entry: 25°C
